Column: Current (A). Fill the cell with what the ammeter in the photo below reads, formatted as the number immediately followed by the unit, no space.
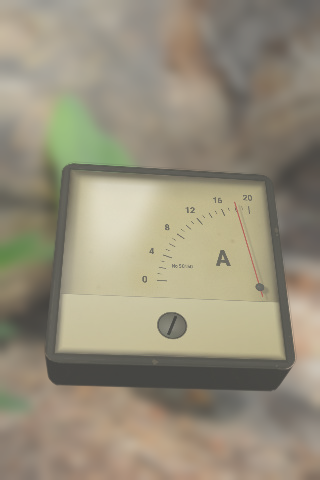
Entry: 18A
